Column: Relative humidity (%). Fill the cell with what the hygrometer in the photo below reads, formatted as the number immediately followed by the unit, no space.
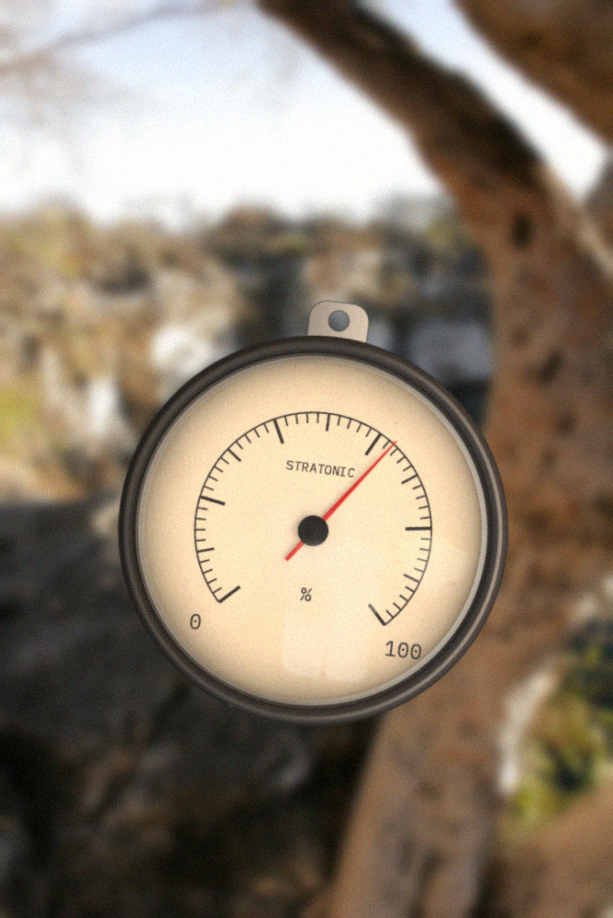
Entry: 63%
